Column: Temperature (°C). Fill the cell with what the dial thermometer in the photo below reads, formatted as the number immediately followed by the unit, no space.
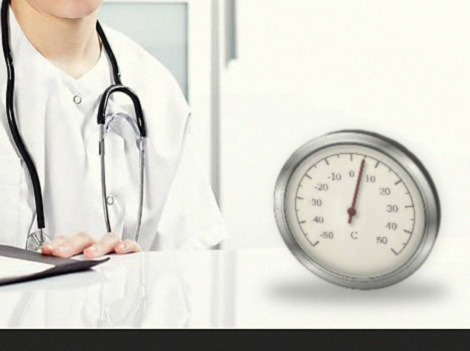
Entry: 5°C
